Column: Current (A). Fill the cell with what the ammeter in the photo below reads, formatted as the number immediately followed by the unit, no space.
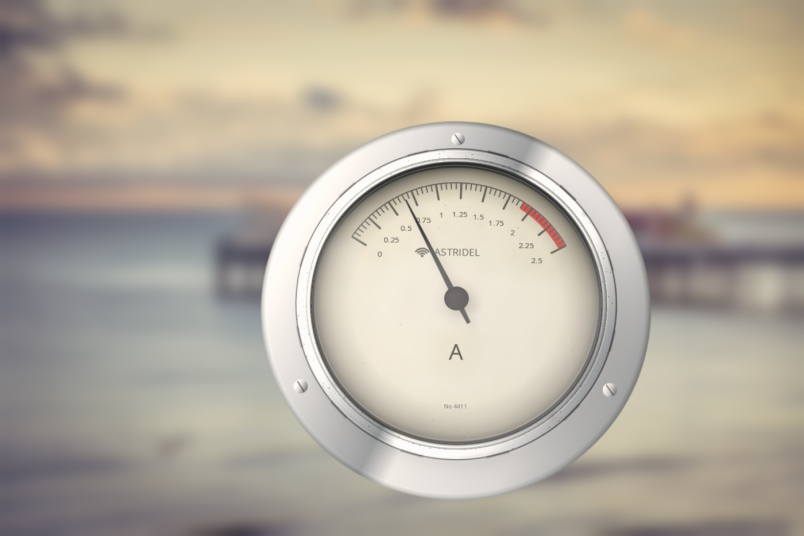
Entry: 0.65A
